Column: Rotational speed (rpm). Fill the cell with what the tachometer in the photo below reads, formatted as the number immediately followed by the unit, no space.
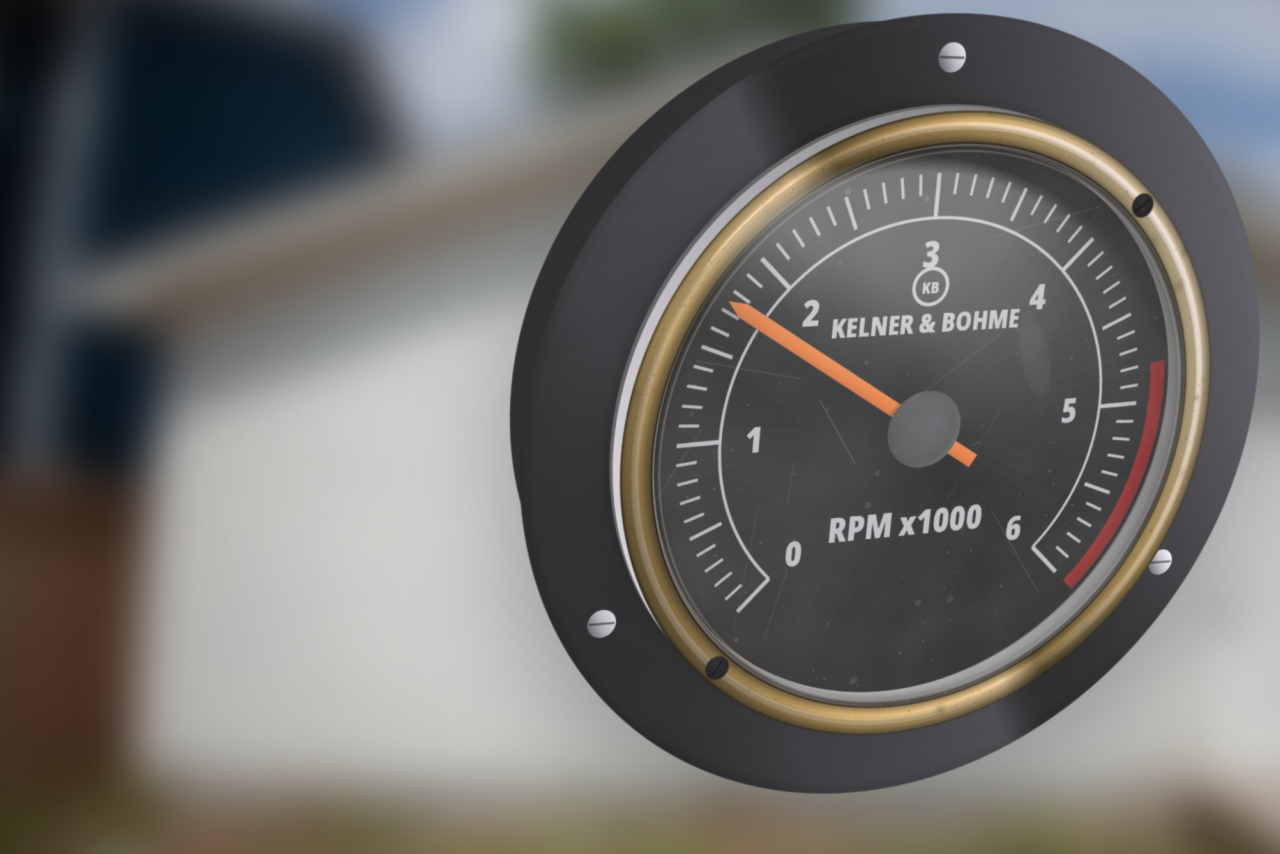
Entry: 1750rpm
